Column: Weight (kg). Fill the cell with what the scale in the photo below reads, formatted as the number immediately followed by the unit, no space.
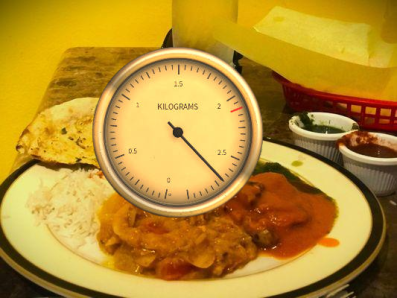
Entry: 2.7kg
